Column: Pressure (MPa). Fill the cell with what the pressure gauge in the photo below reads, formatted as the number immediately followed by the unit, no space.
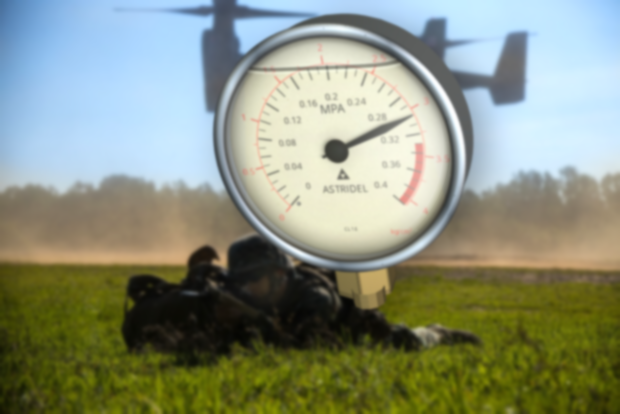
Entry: 0.3MPa
